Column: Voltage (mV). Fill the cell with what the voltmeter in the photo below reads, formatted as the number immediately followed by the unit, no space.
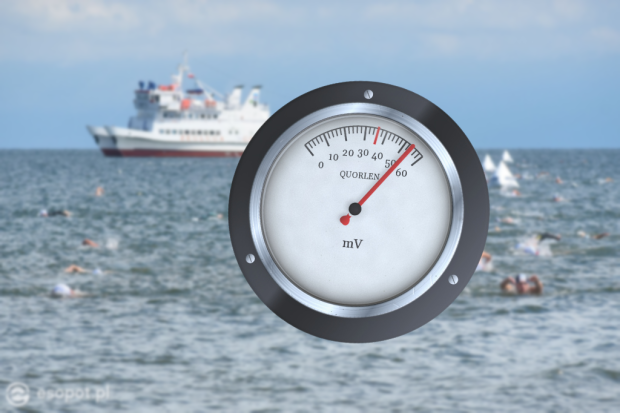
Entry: 54mV
